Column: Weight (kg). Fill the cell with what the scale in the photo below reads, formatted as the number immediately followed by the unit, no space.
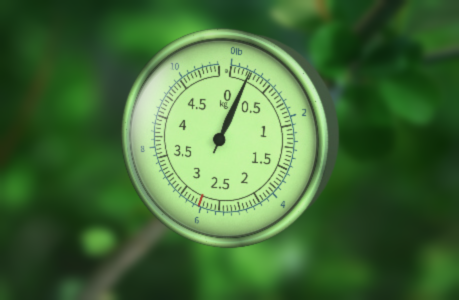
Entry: 0.25kg
